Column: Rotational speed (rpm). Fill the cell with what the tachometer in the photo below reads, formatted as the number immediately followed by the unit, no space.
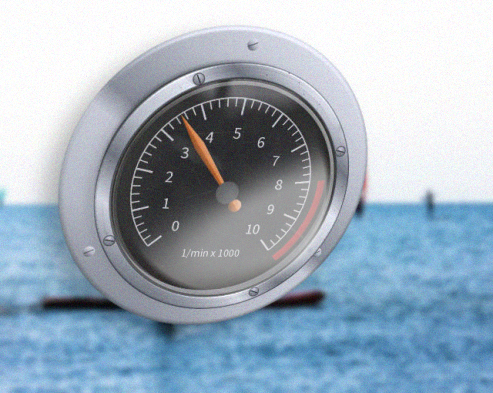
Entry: 3500rpm
